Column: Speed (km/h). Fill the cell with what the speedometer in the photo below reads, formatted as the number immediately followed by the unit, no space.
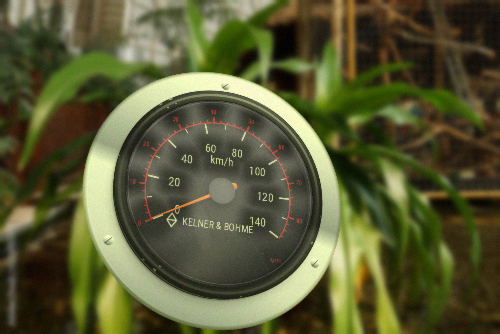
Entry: 0km/h
